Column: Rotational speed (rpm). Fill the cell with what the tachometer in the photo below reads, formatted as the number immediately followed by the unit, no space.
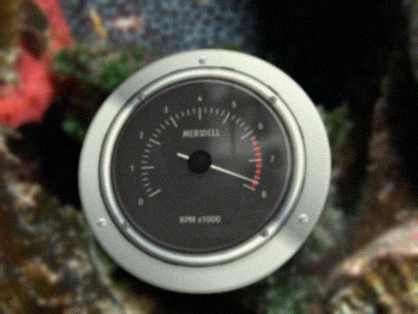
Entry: 7800rpm
